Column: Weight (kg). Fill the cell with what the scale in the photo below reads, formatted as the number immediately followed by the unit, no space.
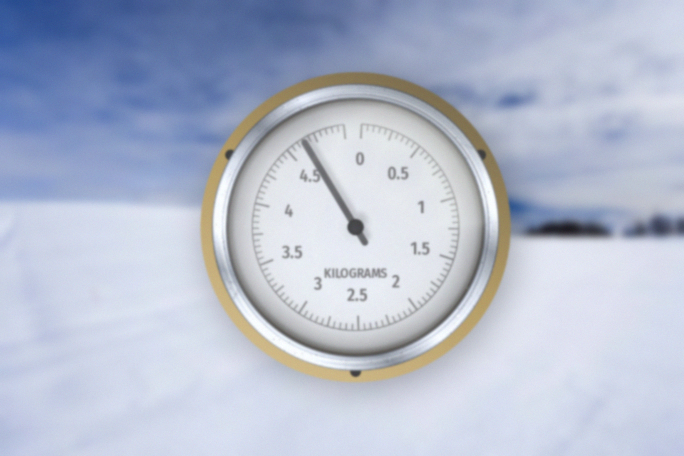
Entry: 4.65kg
